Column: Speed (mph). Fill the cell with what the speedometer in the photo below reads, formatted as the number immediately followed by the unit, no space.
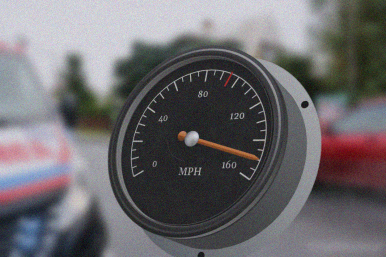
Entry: 150mph
